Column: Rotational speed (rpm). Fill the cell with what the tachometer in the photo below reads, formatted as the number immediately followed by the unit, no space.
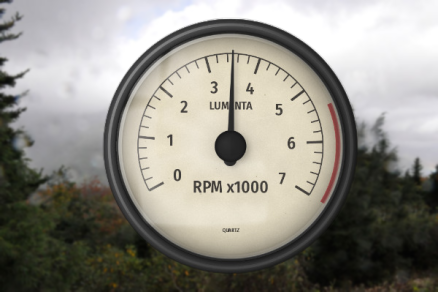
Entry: 3500rpm
